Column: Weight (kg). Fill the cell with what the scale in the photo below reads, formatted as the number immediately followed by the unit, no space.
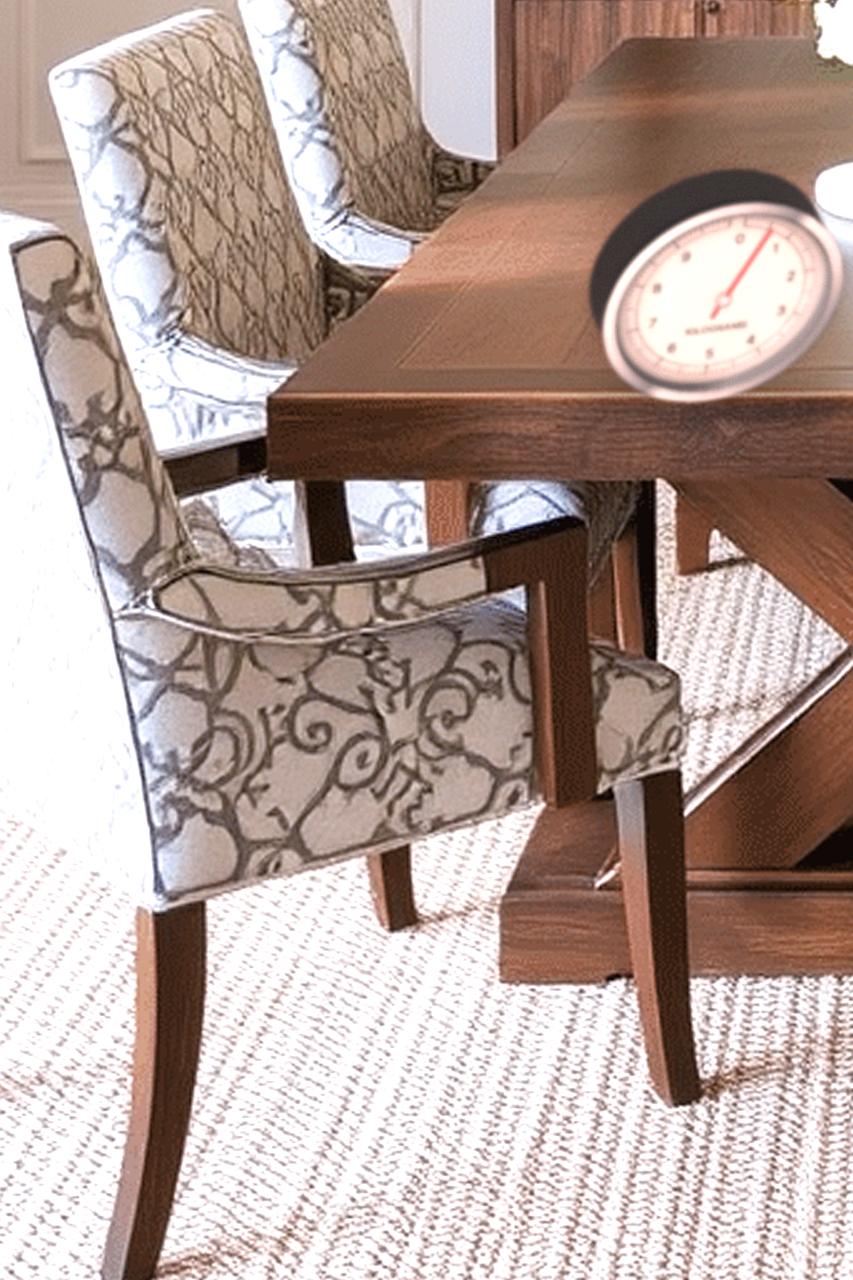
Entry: 0.5kg
